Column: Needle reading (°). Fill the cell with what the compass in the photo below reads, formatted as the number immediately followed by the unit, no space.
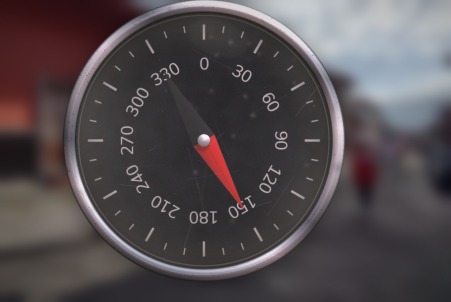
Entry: 150°
